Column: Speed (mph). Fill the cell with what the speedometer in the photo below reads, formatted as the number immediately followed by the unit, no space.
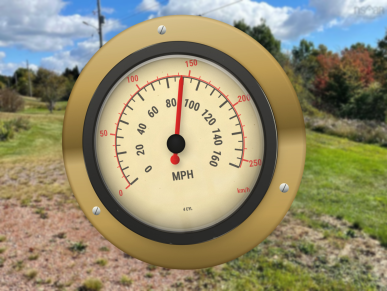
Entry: 90mph
